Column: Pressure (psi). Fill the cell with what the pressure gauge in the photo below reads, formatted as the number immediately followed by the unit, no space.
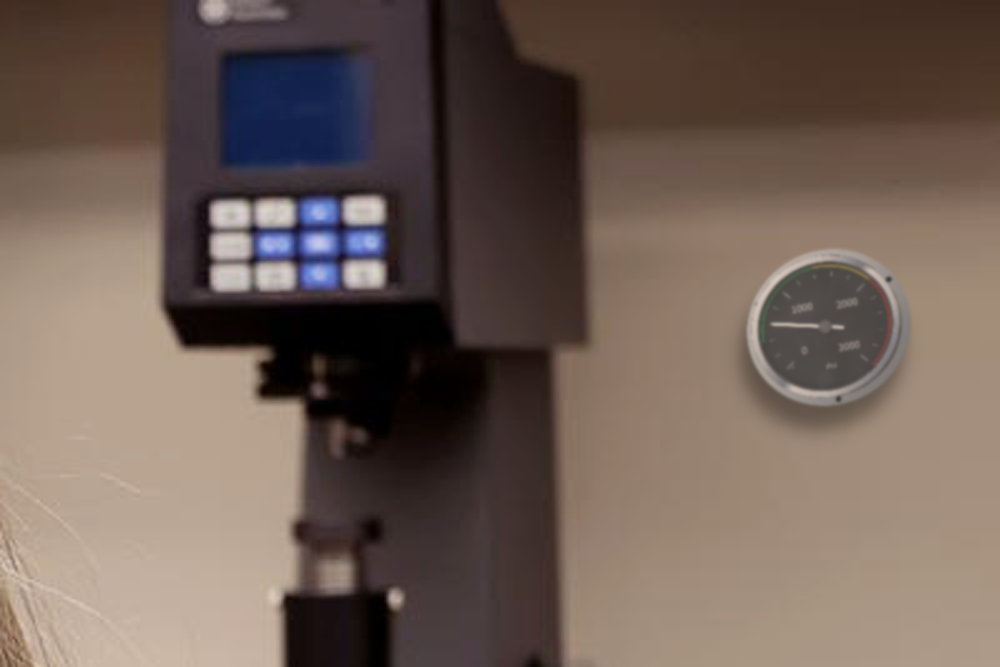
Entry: 600psi
